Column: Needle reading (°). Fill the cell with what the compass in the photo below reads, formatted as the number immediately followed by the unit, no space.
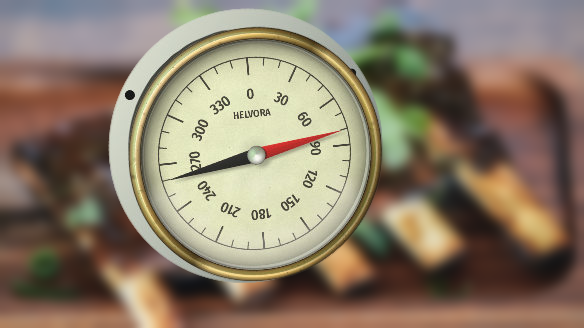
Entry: 80°
